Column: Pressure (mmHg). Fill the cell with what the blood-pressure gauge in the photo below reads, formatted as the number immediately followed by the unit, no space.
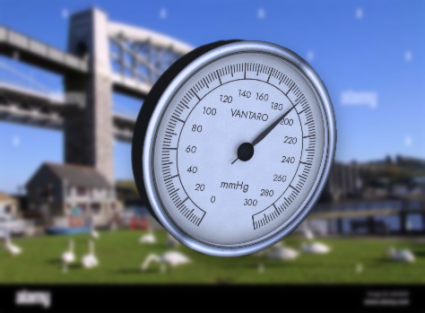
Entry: 190mmHg
